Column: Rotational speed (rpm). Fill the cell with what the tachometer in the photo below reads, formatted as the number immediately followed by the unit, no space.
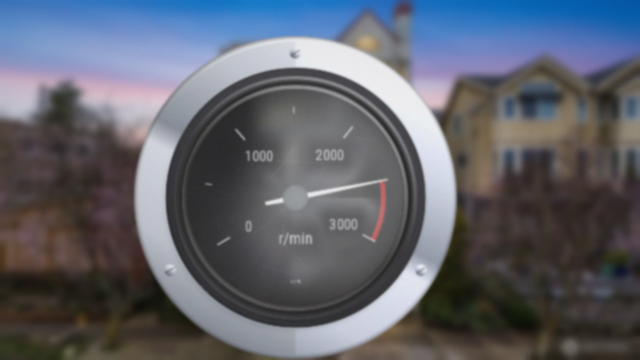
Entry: 2500rpm
